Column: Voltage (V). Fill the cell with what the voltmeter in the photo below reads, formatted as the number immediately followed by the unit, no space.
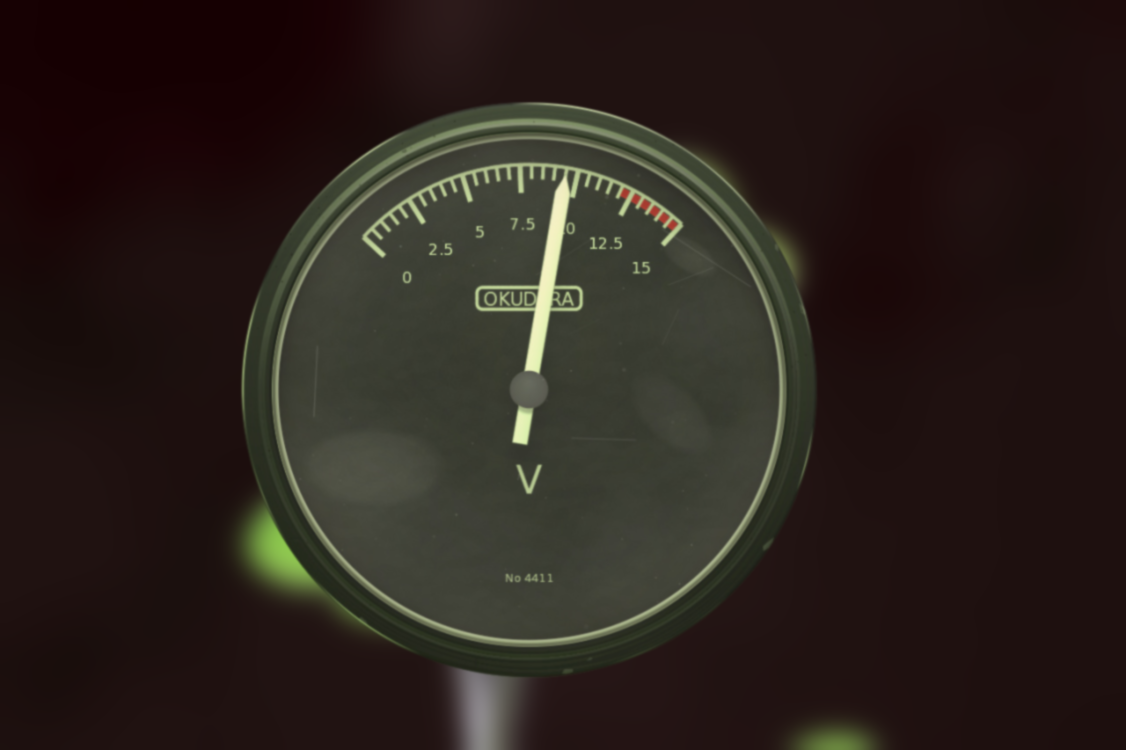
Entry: 9.5V
